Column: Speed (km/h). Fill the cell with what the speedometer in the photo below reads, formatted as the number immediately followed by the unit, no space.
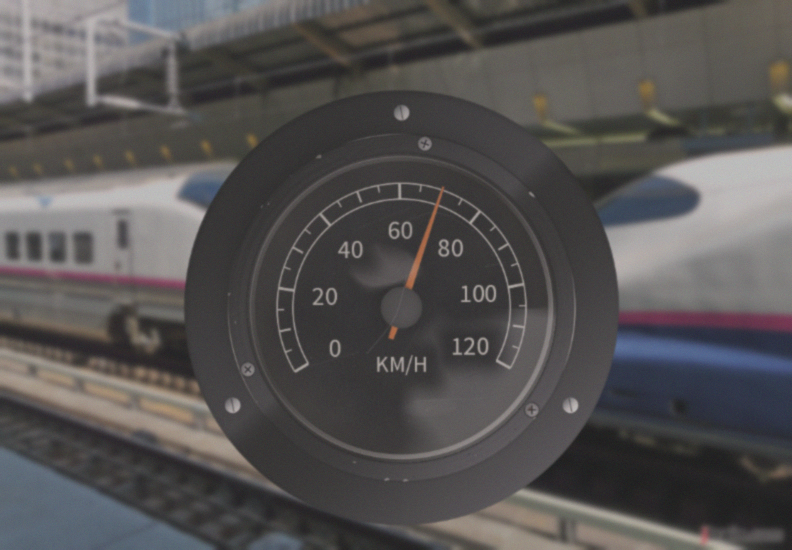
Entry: 70km/h
